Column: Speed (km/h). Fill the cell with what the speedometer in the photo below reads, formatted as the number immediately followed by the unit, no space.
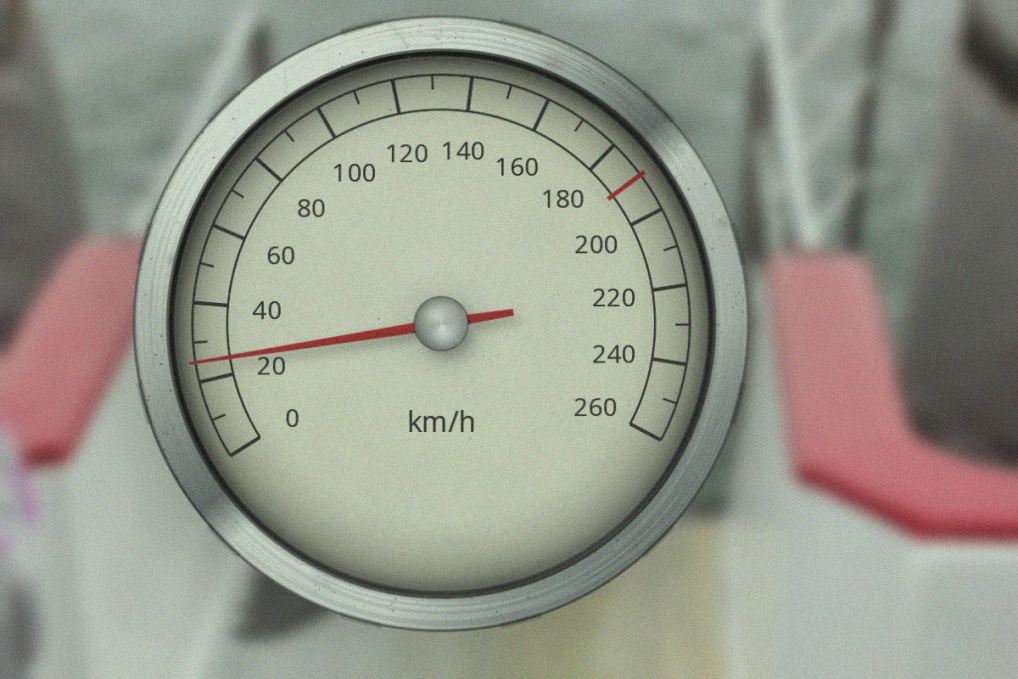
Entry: 25km/h
